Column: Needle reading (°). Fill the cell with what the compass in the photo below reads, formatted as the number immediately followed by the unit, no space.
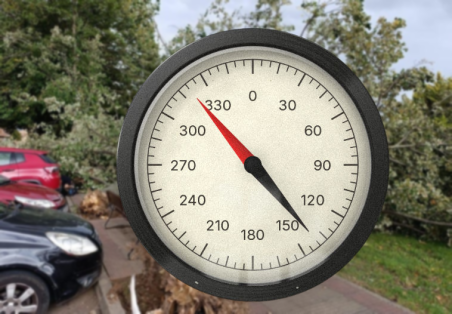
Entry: 320°
